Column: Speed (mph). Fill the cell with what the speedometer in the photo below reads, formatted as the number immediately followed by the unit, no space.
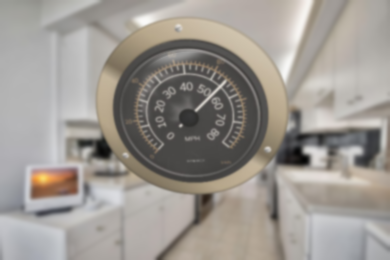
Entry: 54mph
